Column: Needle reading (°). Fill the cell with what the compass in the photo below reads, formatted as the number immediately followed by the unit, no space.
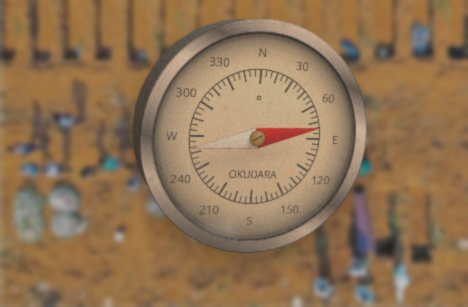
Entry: 80°
